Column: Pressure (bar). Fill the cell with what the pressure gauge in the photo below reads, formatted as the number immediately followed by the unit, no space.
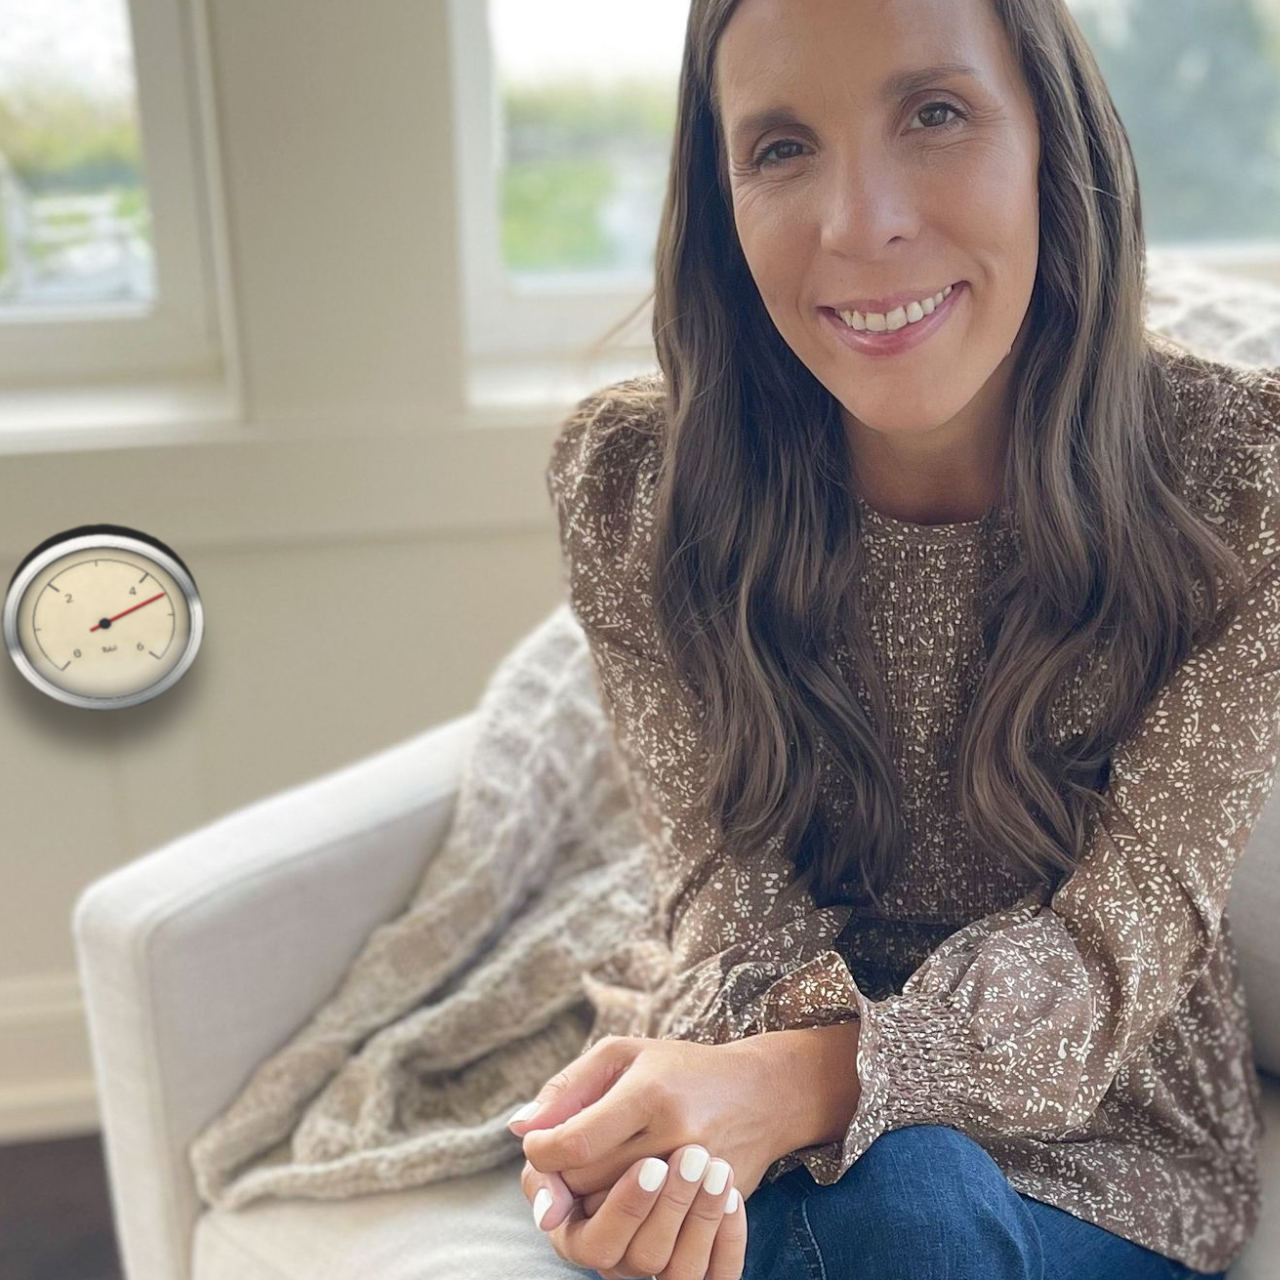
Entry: 4.5bar
